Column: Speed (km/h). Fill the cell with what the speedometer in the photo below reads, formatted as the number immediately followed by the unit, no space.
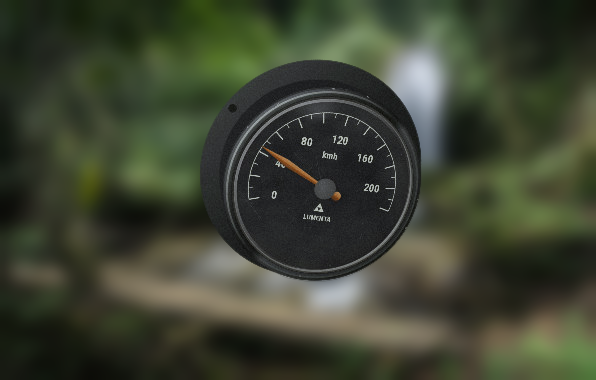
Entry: 45km/h
